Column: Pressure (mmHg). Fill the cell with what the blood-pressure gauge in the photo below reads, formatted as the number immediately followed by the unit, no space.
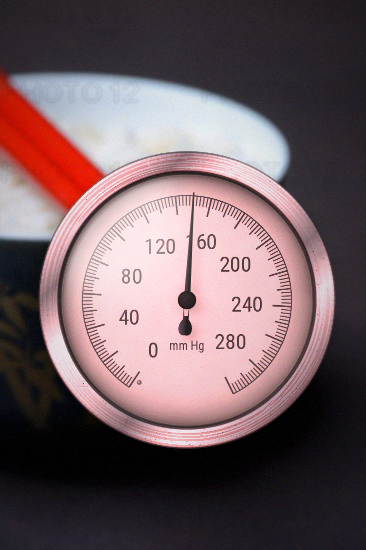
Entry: 150mmHg
